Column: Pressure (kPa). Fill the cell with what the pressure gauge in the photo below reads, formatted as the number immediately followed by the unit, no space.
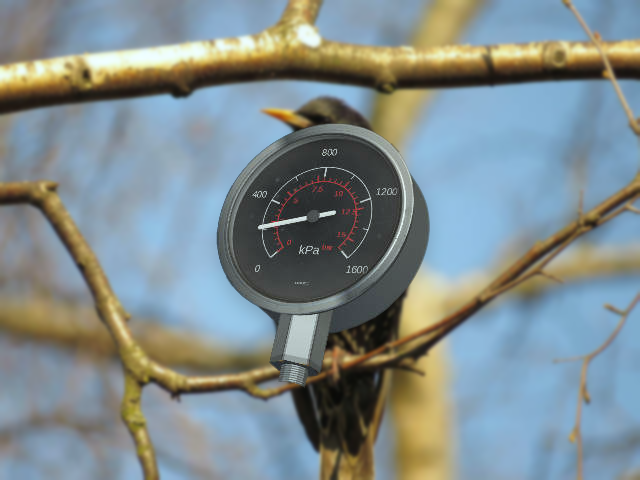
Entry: 200kPa
